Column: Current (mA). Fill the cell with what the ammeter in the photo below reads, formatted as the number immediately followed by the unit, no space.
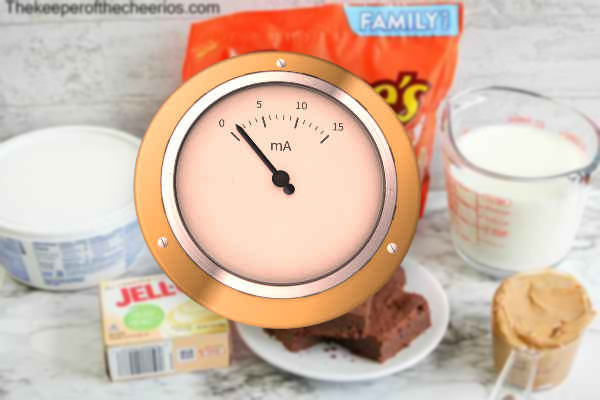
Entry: 1mA
